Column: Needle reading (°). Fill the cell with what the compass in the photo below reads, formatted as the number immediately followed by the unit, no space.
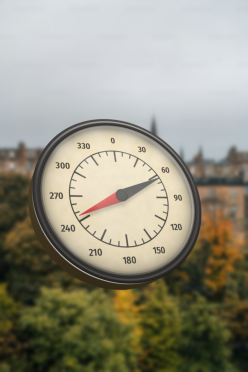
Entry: 245°
